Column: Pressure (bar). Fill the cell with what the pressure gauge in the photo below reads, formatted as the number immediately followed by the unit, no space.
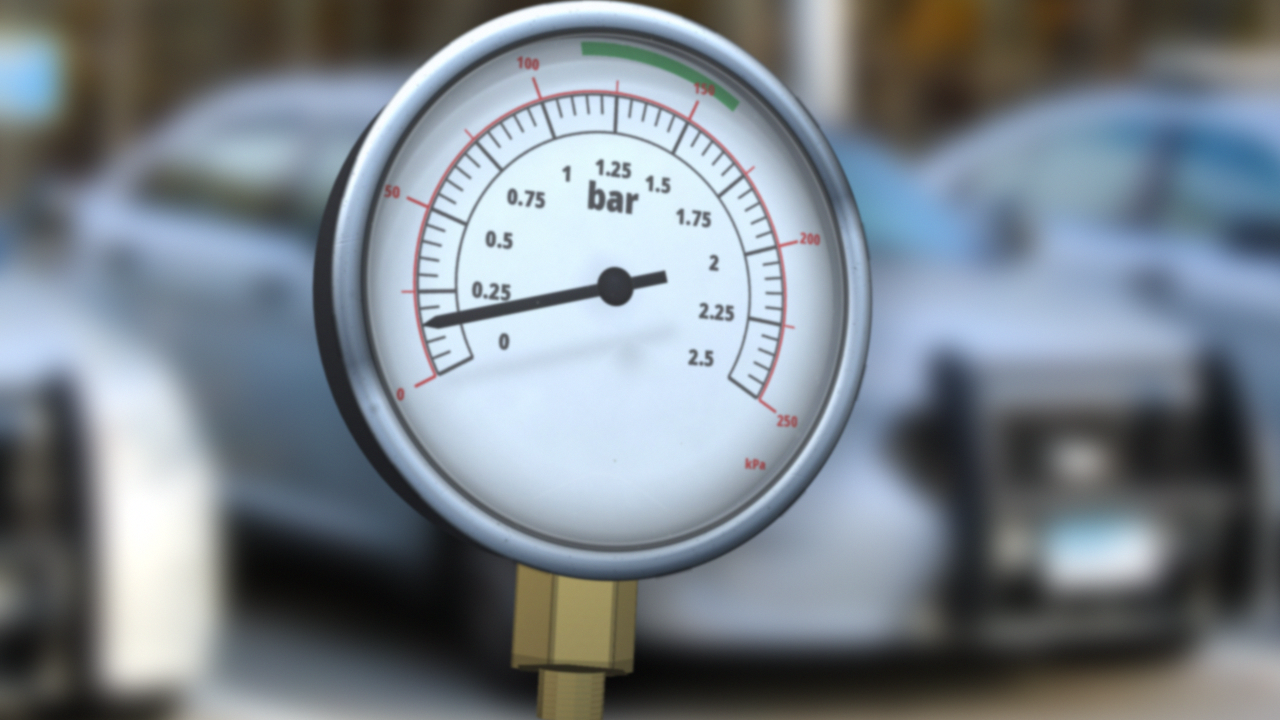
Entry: 0.15bar
